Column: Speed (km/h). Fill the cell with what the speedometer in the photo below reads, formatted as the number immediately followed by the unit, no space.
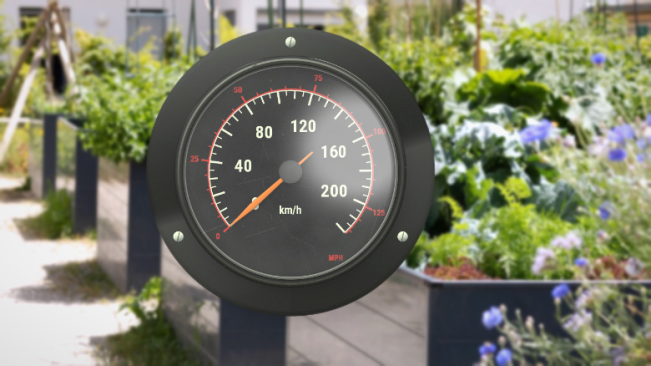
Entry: 0km/h
